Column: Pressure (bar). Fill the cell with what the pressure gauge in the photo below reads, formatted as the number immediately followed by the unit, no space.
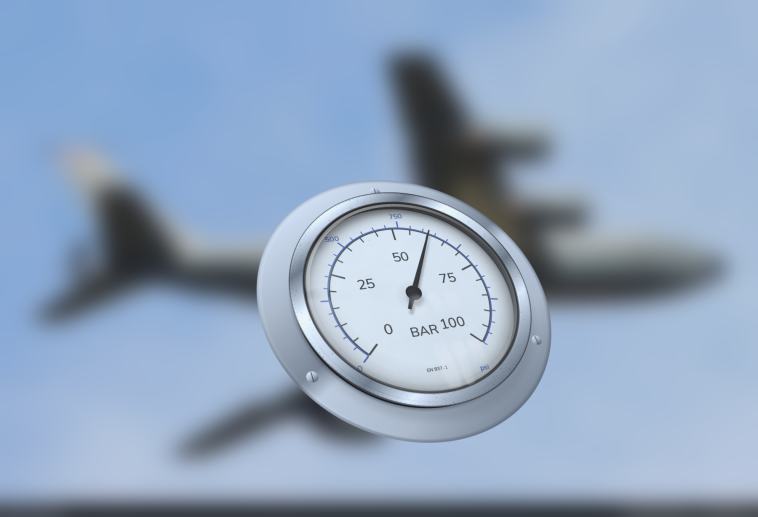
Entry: 60bar
